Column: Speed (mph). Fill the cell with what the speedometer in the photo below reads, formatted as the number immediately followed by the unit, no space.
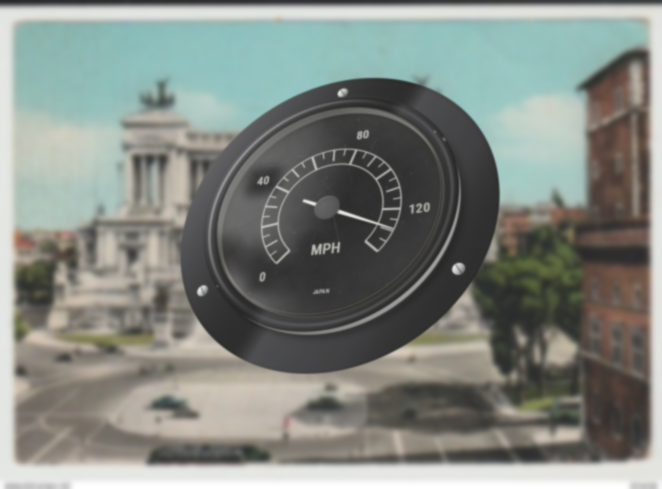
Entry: 130mph
